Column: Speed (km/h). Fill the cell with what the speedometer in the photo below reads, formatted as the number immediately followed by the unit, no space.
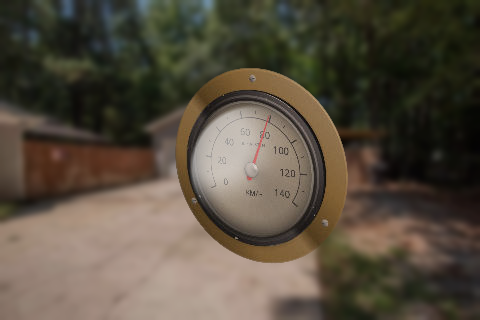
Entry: 80km/h
